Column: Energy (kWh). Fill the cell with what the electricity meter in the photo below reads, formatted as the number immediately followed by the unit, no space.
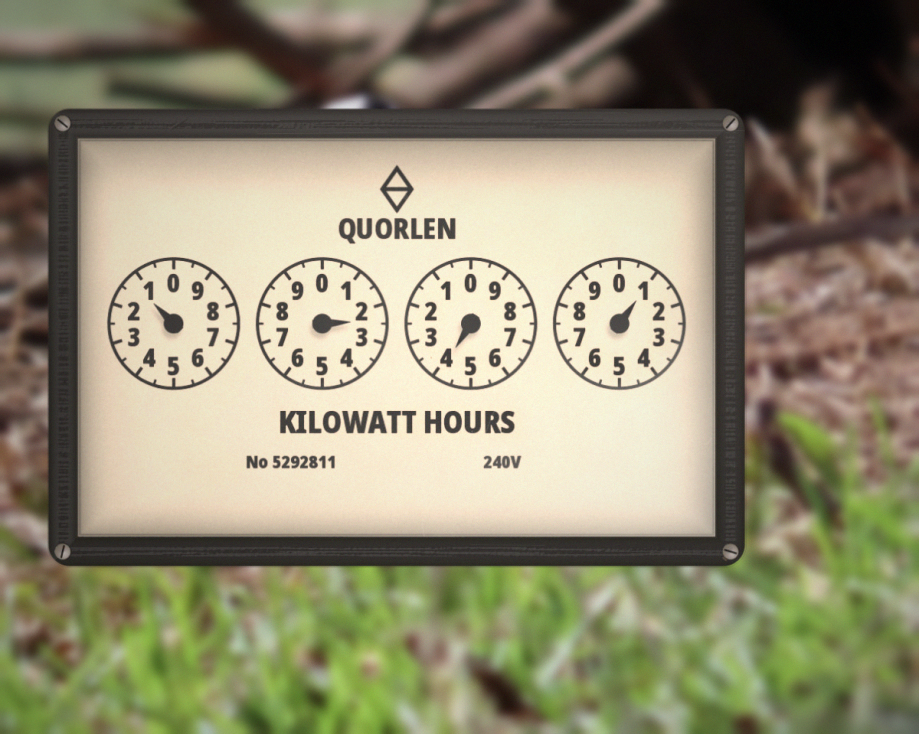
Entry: 1241kWh
